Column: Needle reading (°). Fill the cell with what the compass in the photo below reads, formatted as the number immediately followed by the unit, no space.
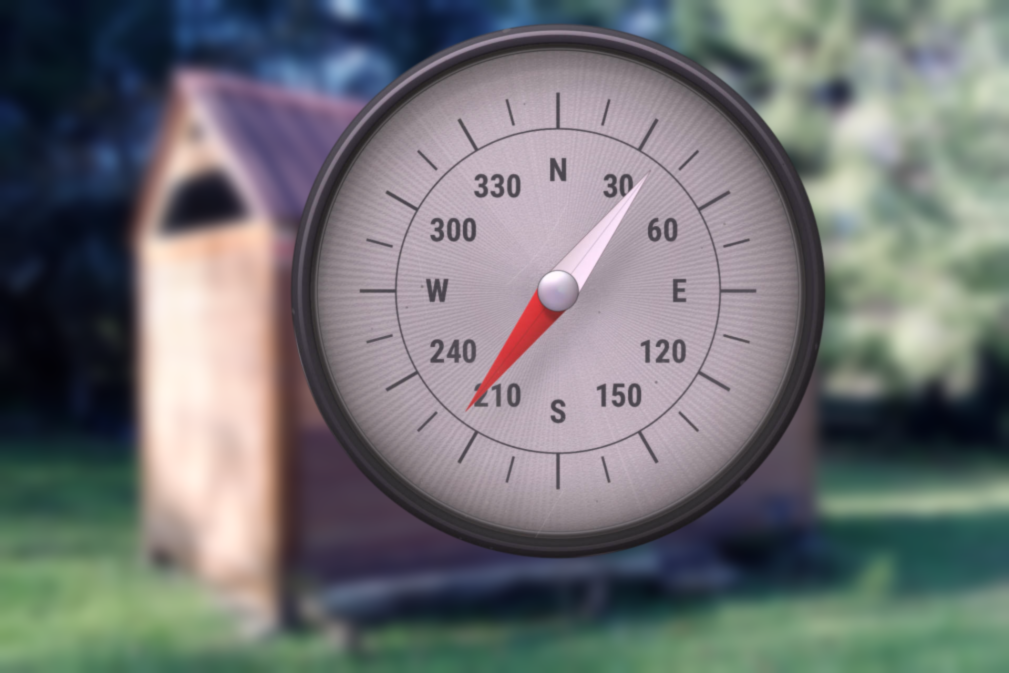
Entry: 217.5°
